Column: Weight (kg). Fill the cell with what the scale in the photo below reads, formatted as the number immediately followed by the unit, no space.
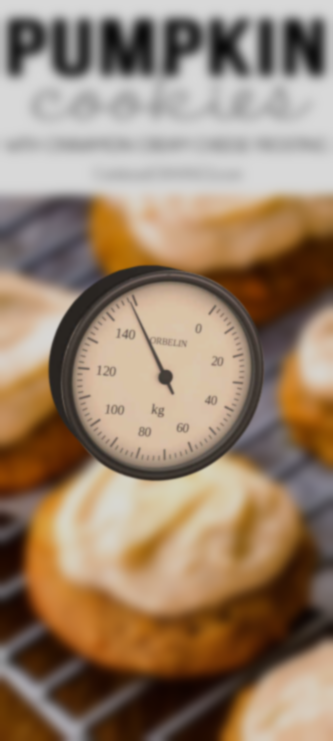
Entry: 148kg
